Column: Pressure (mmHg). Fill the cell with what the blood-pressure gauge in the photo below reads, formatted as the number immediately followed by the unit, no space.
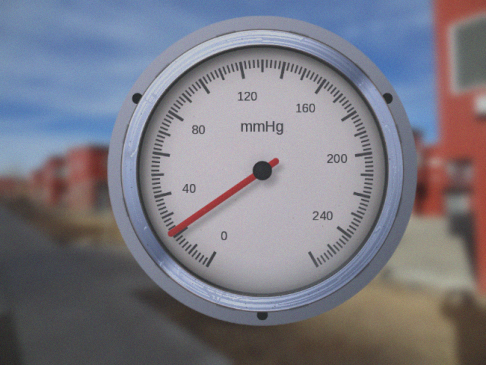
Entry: 22mmHg
